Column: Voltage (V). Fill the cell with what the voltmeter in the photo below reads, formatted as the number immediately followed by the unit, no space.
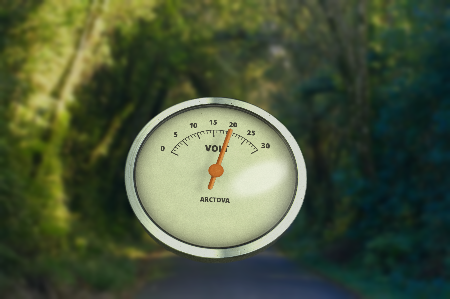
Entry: 20V
